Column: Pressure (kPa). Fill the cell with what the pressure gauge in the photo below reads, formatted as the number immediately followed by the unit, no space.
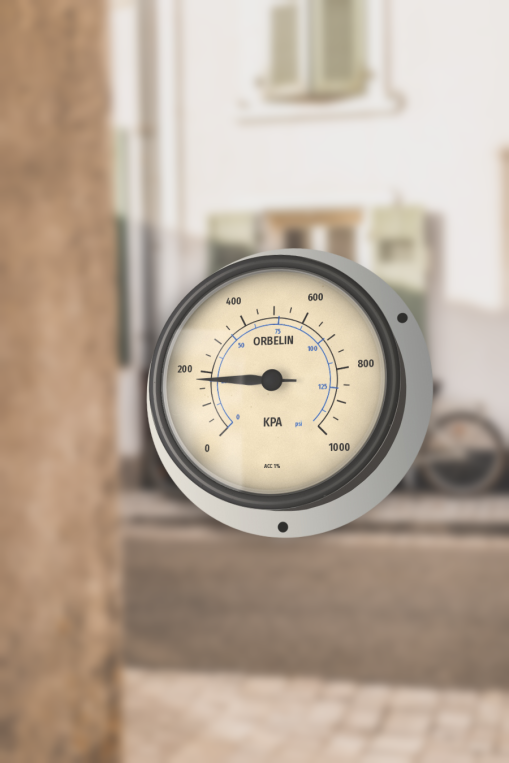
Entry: 175kPa
